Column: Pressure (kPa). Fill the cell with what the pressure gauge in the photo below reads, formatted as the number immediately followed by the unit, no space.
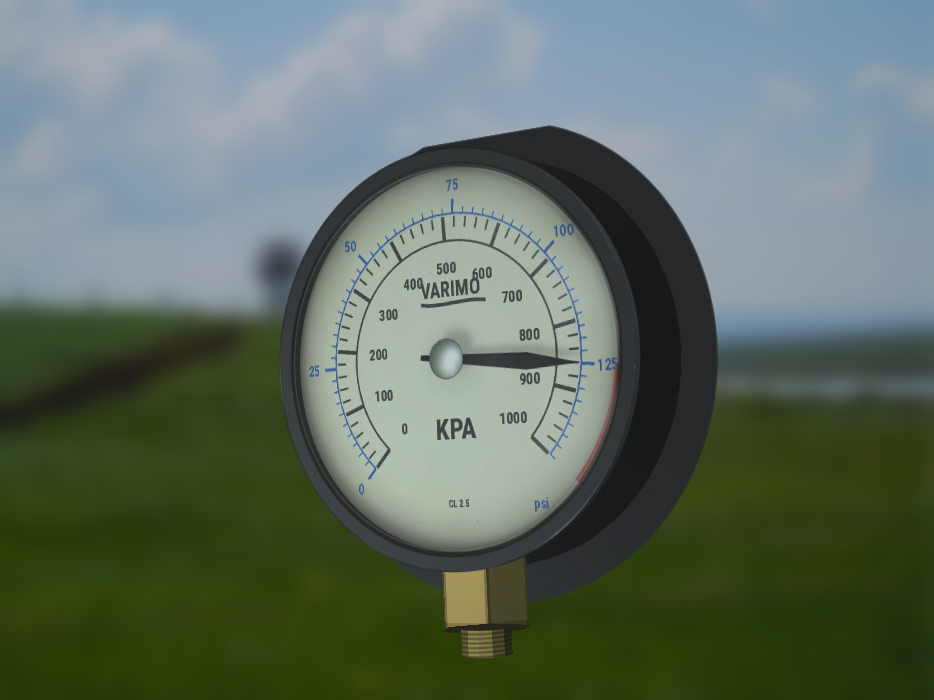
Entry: 860kPa
